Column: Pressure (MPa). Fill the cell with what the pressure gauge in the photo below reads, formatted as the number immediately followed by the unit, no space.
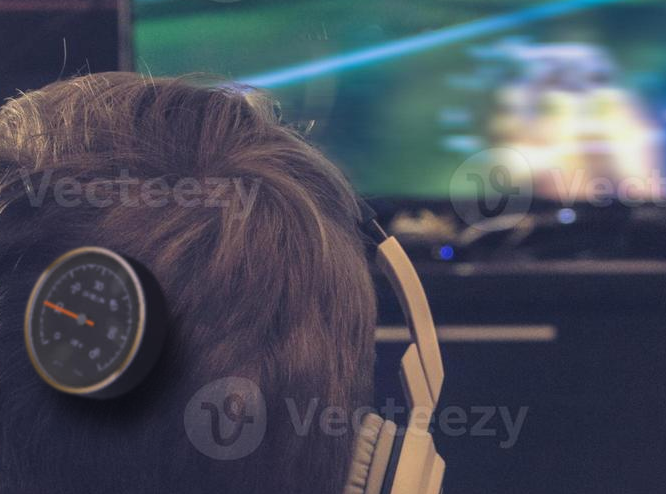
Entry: 10MPa
